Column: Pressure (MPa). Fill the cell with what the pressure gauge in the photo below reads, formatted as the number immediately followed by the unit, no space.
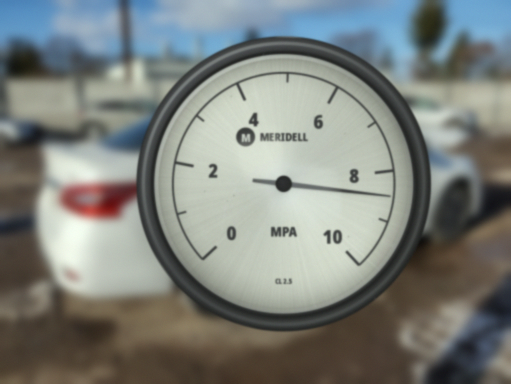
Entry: 8.5MPa
